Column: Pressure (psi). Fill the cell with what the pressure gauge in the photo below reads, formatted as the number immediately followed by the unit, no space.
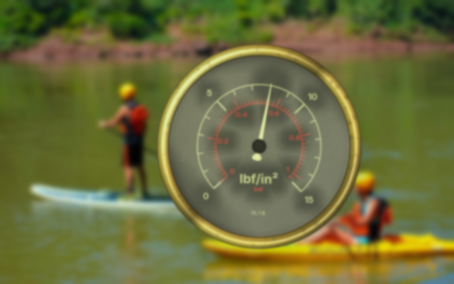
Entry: 8psi
